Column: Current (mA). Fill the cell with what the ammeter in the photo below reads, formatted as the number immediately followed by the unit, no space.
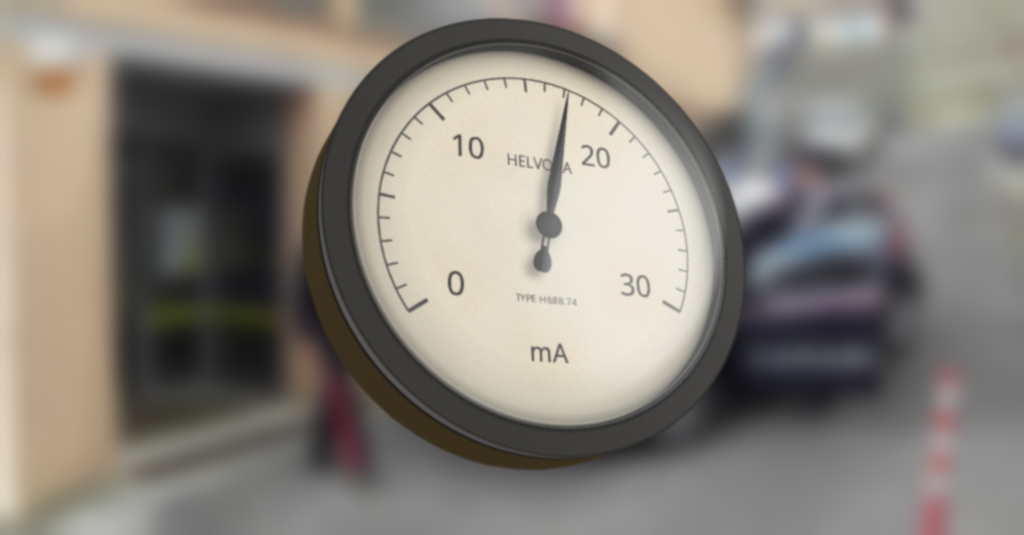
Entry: 17mA
